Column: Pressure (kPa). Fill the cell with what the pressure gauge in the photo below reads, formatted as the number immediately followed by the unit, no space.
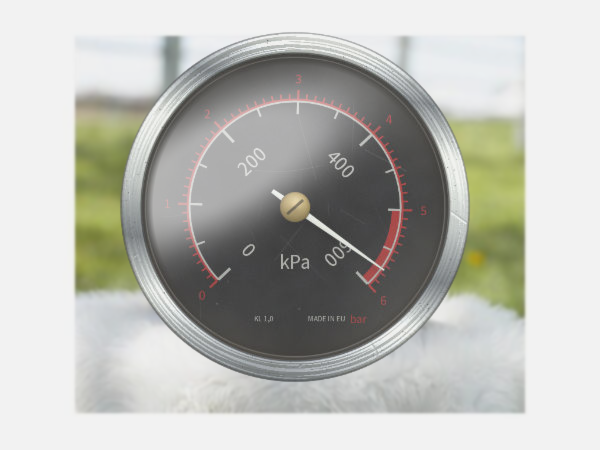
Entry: 575kPa
